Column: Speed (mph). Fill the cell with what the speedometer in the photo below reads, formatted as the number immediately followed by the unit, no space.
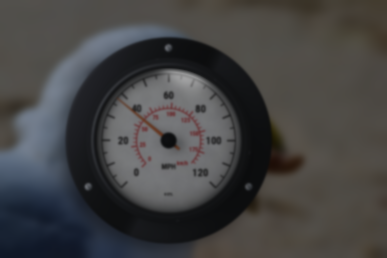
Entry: 37.5mph
